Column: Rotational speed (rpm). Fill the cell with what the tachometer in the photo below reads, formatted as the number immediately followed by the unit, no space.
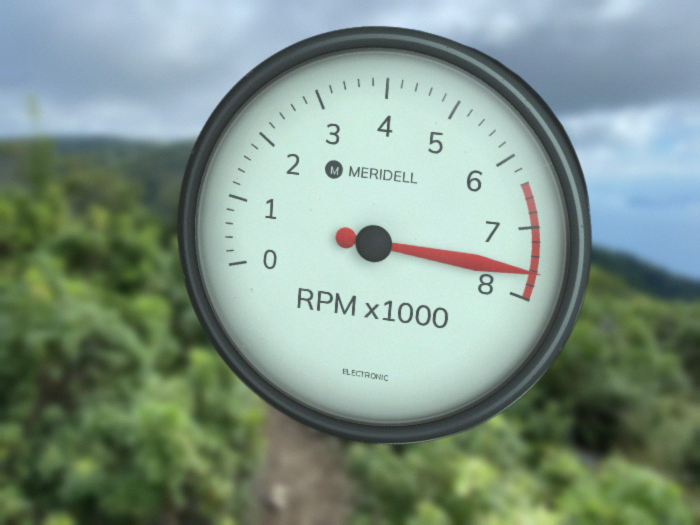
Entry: 7600rpm
